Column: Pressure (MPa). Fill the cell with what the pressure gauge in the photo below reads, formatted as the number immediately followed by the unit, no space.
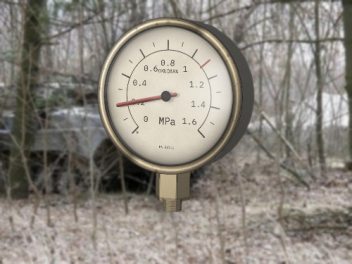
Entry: 0.2MPa
